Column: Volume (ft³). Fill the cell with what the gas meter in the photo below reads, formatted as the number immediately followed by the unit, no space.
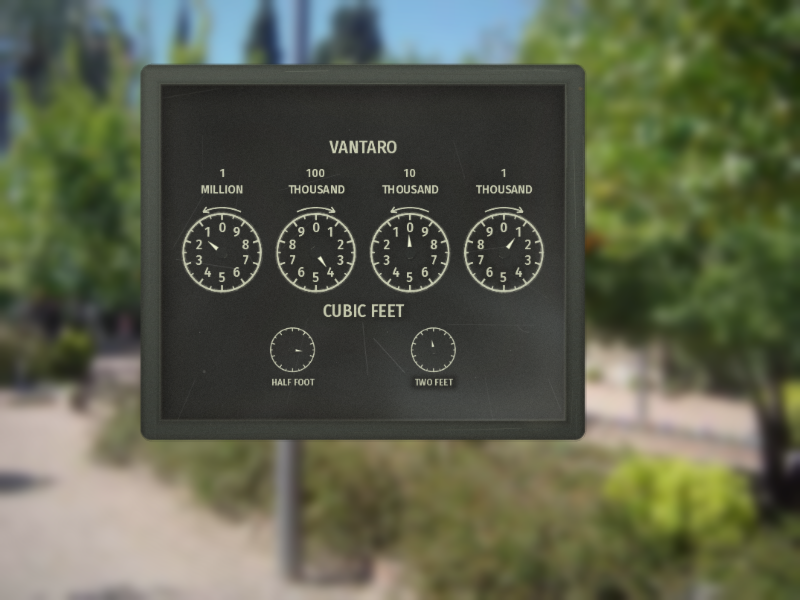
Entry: 140100ft³
